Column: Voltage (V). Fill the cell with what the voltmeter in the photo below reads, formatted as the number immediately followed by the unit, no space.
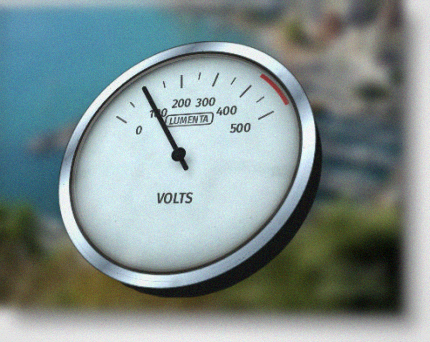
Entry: 100V
